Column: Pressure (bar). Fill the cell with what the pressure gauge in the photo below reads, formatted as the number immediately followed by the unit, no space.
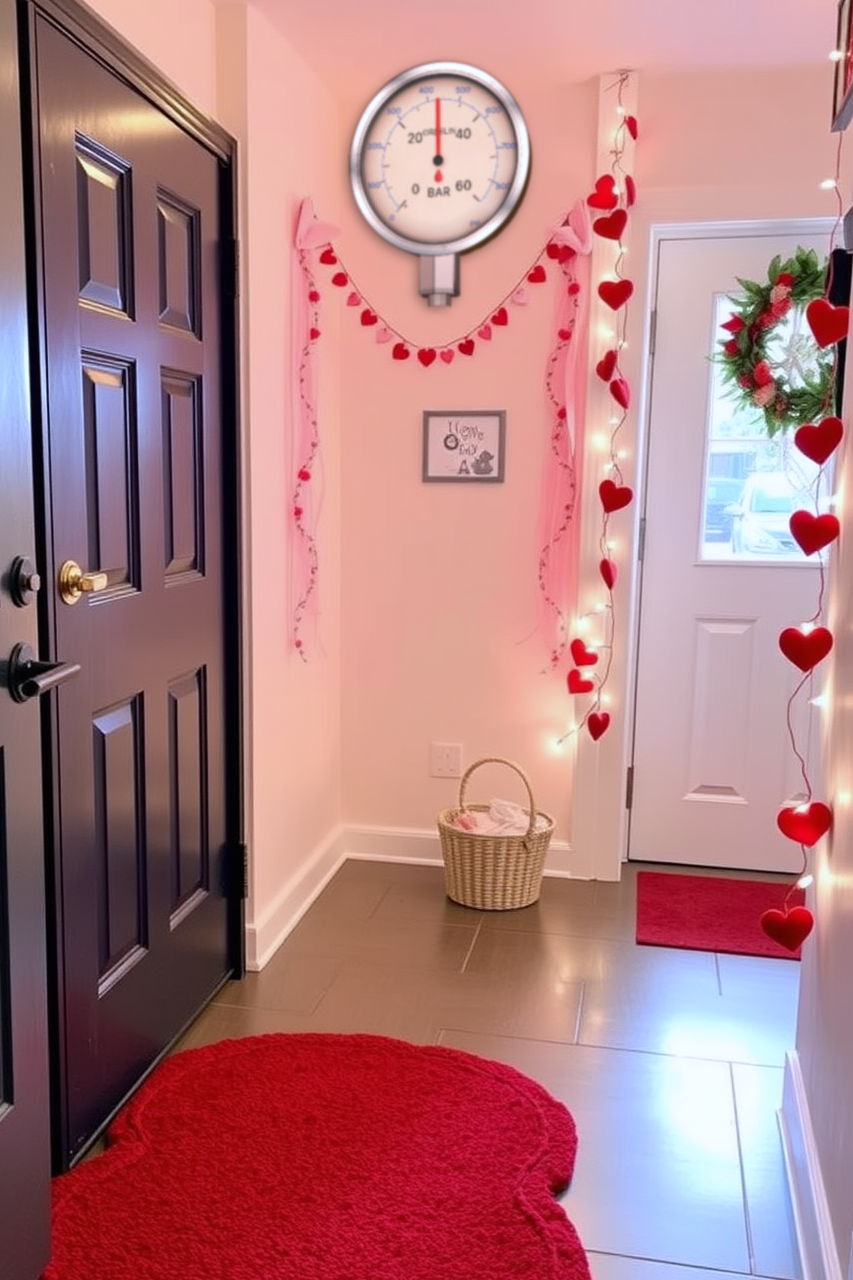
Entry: 30bar
